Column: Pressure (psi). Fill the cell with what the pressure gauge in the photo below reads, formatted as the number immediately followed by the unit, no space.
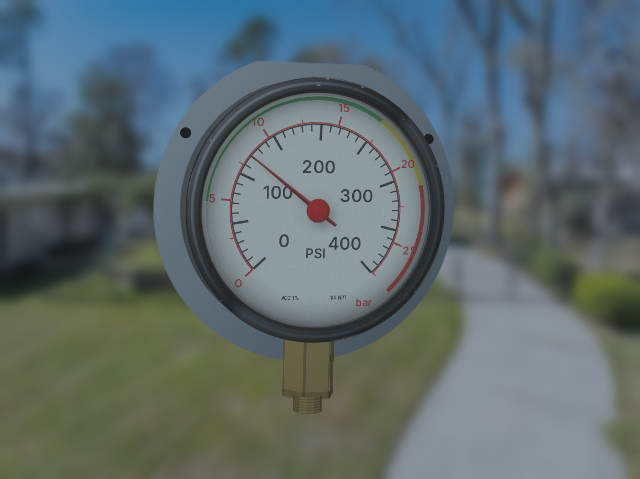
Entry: 120psi
